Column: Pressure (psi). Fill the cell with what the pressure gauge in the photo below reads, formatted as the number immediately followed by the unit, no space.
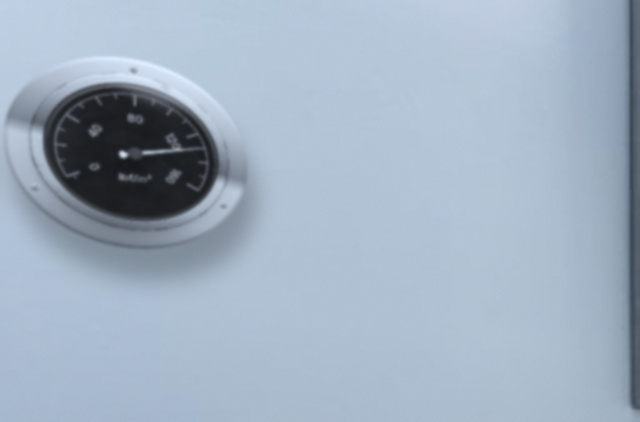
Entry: 130psi
